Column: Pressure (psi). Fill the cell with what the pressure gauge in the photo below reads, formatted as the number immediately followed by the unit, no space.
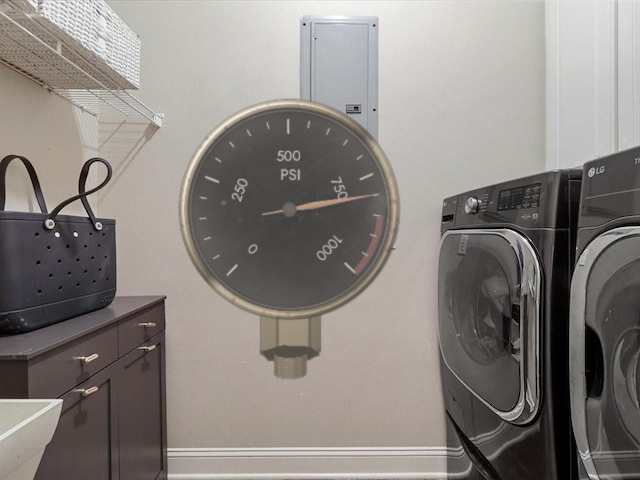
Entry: 800psi
